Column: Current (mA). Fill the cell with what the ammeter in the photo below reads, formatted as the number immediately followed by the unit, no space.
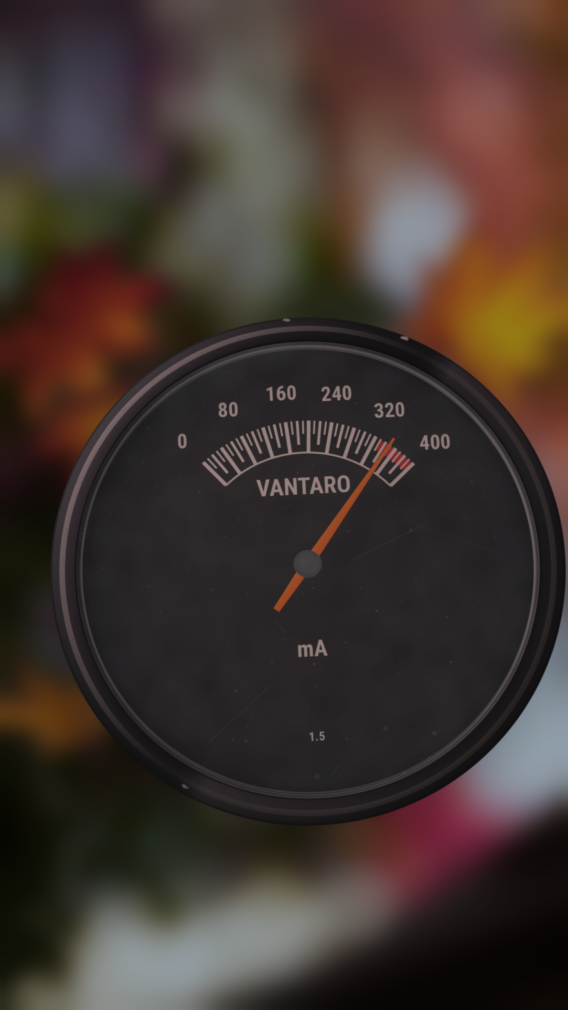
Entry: 350mA
